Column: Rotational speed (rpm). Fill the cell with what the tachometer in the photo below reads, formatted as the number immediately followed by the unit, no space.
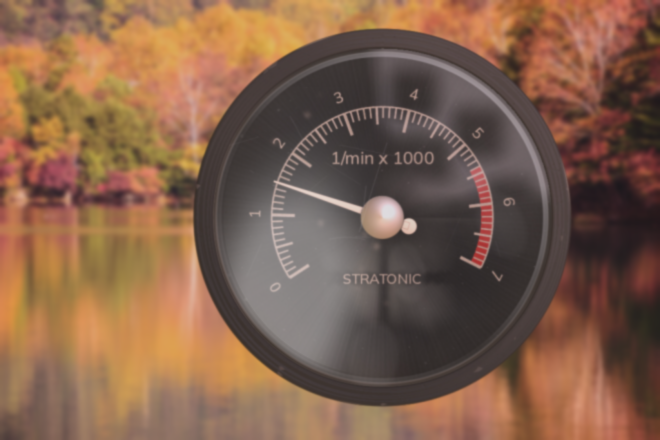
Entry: 1500rpm
